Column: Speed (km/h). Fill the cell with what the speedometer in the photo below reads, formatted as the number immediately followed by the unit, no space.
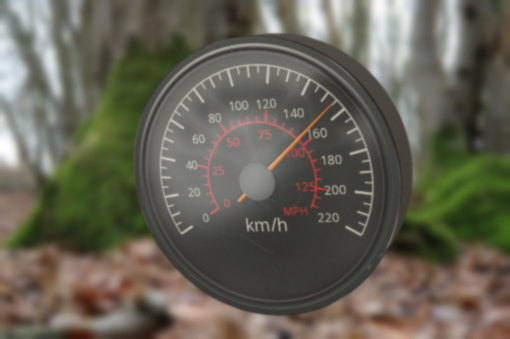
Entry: 155km/h
